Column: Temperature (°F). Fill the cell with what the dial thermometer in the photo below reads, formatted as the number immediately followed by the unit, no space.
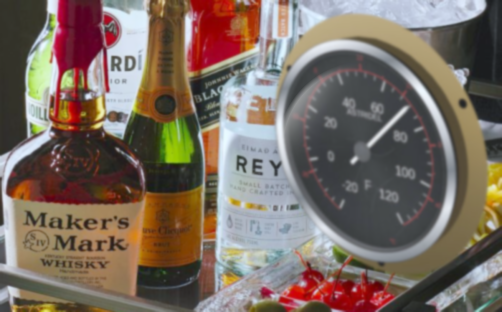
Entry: 72°F
